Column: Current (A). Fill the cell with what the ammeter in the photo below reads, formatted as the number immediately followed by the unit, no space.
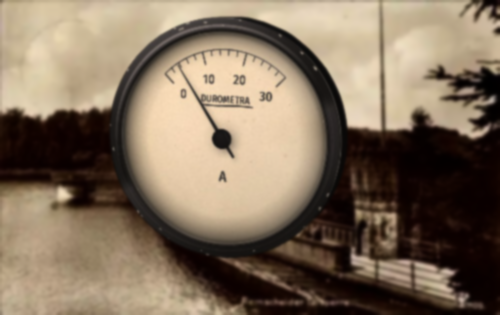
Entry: 4A
